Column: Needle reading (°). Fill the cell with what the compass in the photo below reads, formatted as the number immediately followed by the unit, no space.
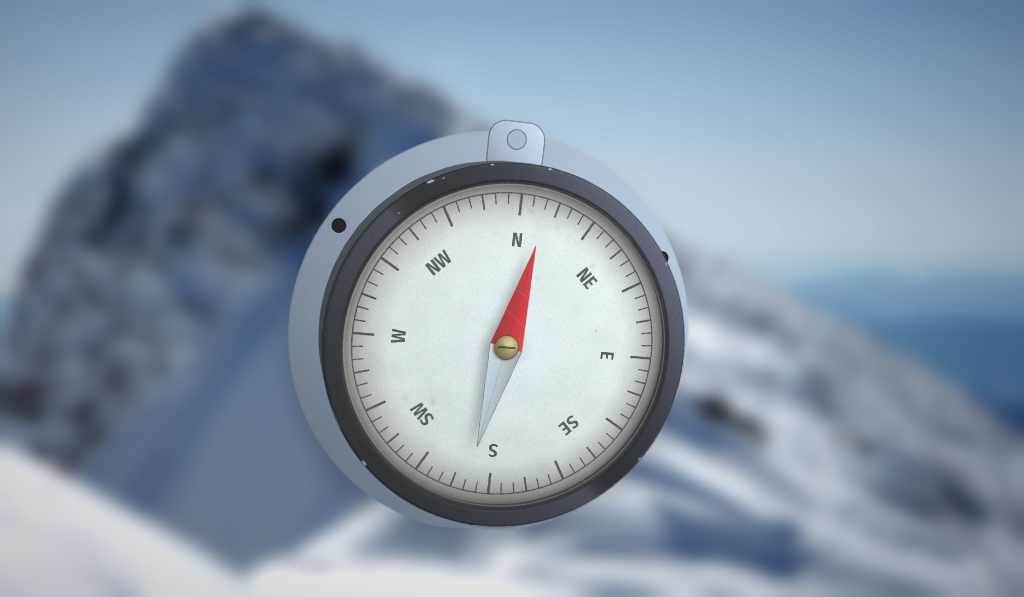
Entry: 10°
